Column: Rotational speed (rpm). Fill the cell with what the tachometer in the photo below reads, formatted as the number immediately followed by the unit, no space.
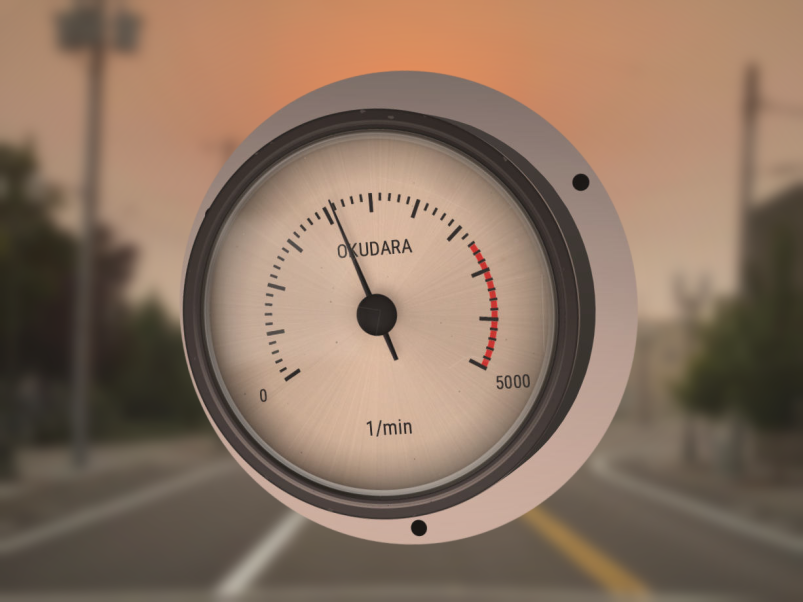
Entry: 2100rpm
